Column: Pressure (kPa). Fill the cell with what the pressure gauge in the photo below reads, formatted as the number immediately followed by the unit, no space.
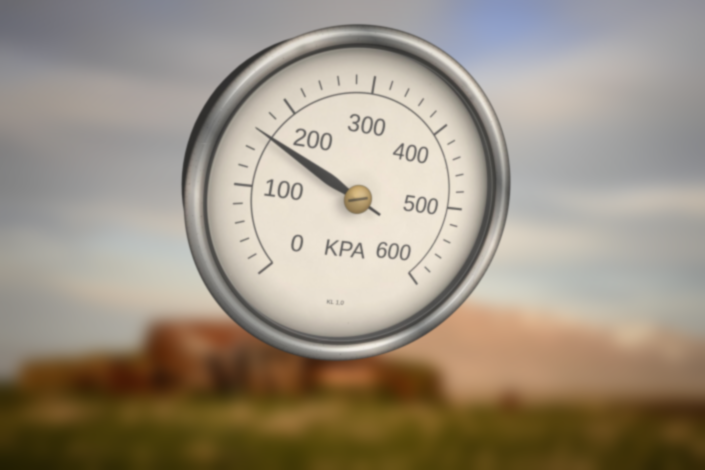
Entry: 160kPa
